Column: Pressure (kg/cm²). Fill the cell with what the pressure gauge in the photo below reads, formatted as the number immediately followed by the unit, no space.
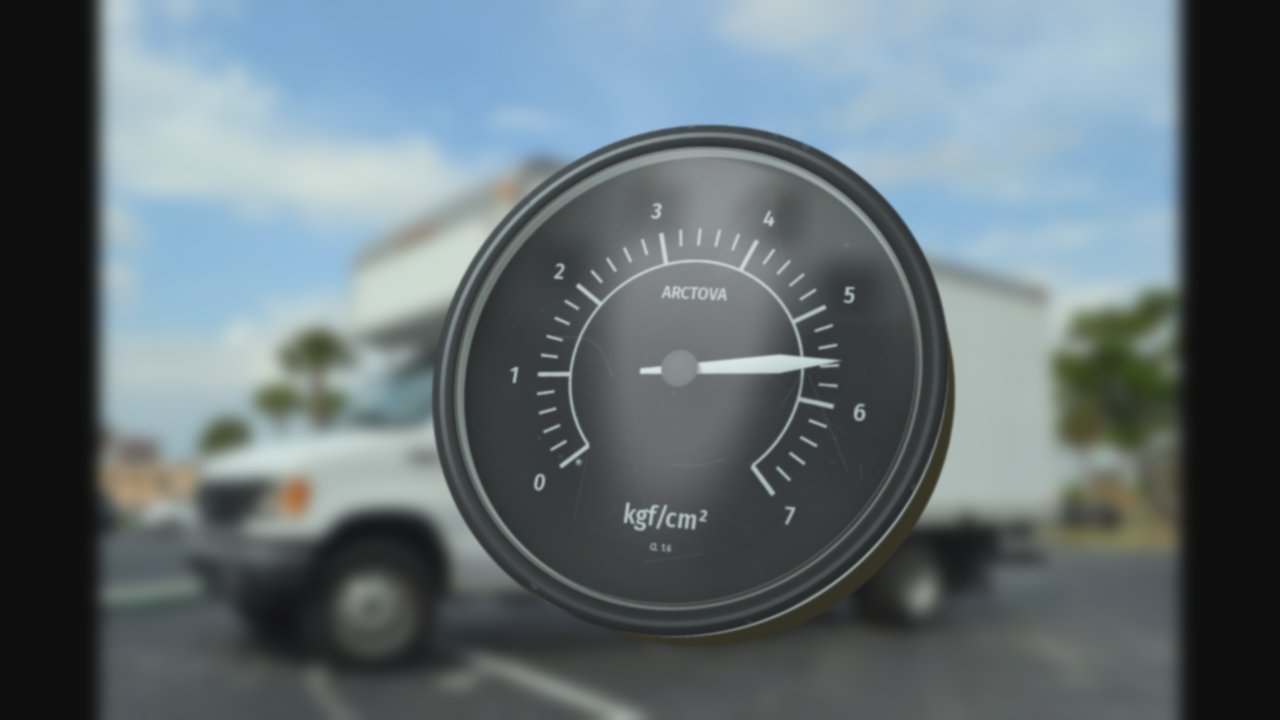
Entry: 5.6kg/cm²
